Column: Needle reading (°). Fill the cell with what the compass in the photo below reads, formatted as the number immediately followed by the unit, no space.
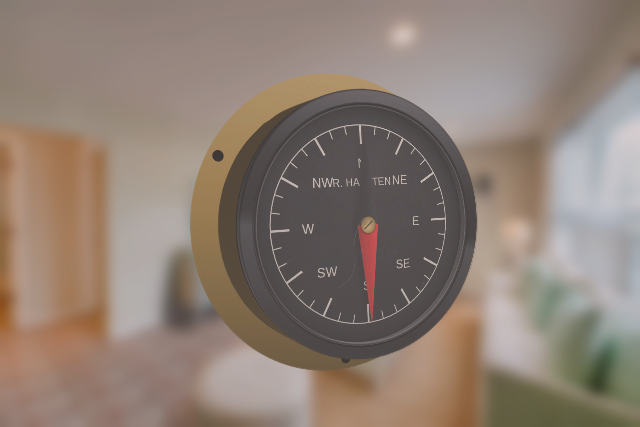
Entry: 180°
